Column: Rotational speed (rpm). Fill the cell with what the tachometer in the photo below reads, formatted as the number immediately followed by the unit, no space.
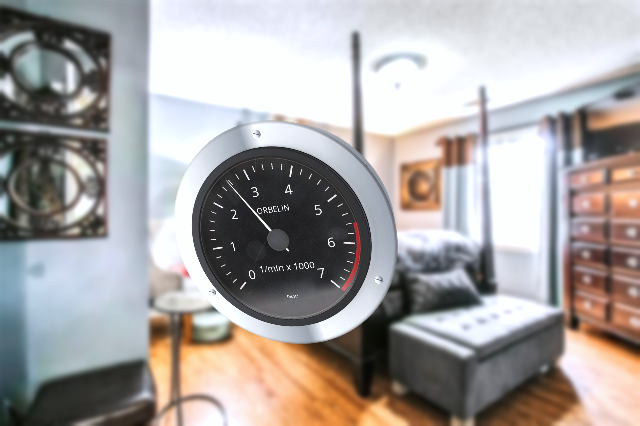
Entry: 2600rpm
